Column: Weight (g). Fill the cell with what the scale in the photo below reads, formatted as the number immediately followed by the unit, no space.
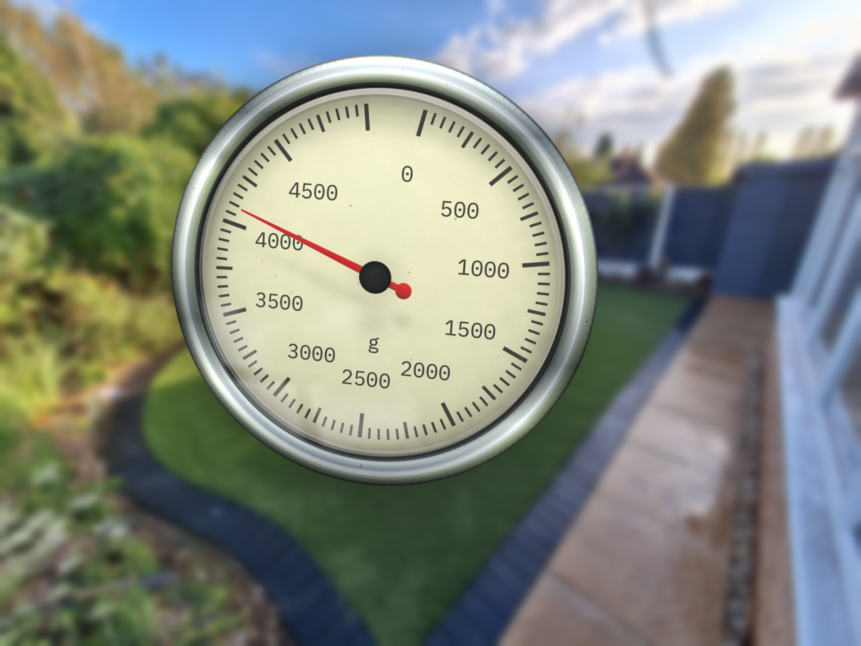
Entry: 4100g
